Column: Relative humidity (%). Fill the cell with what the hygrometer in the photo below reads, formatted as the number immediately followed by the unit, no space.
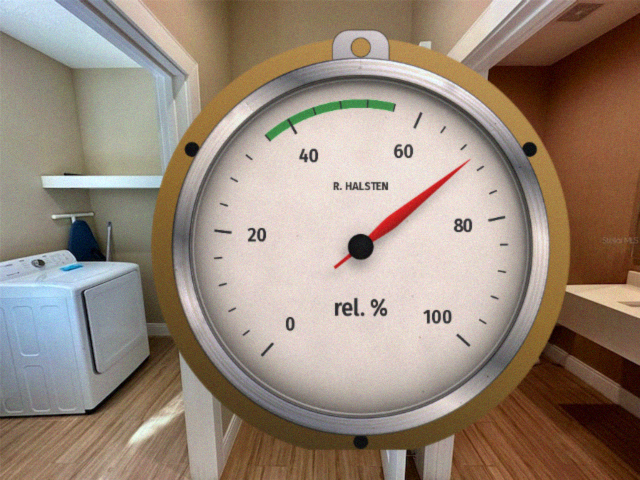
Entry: 70%
